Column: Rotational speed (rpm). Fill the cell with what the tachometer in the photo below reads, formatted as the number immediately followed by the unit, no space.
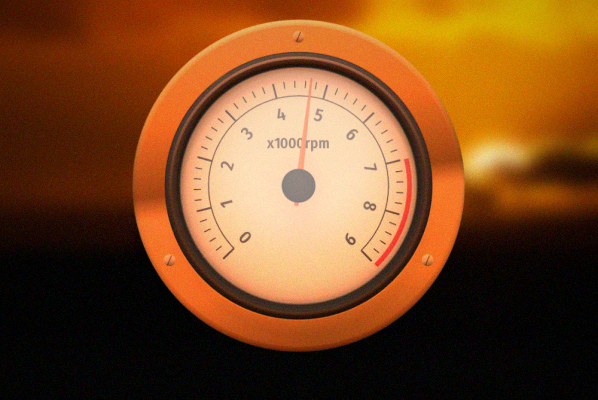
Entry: 4700rpm
